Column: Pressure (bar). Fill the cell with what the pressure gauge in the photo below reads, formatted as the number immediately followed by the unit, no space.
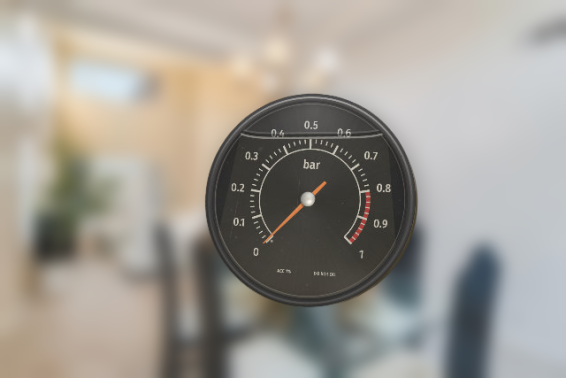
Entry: 0bar
